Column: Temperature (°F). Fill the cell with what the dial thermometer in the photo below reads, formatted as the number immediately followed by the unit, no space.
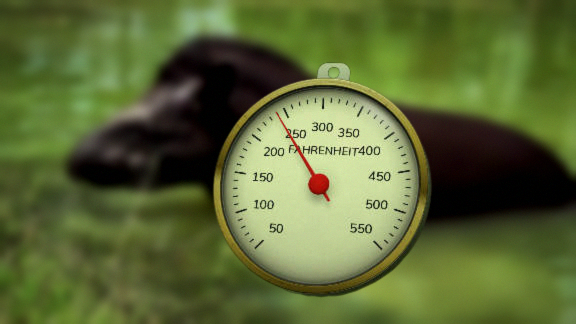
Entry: 240°F
